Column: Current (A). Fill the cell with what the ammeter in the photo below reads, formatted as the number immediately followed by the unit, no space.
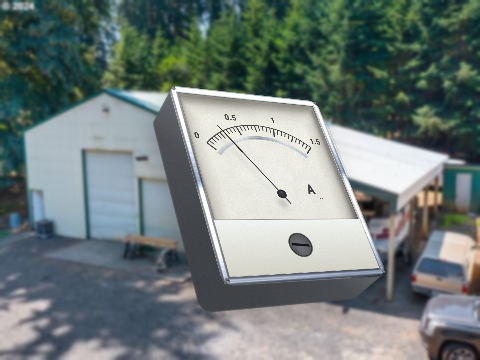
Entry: 0.25A
